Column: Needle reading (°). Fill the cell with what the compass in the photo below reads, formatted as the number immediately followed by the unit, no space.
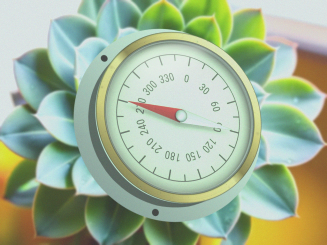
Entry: 270°
